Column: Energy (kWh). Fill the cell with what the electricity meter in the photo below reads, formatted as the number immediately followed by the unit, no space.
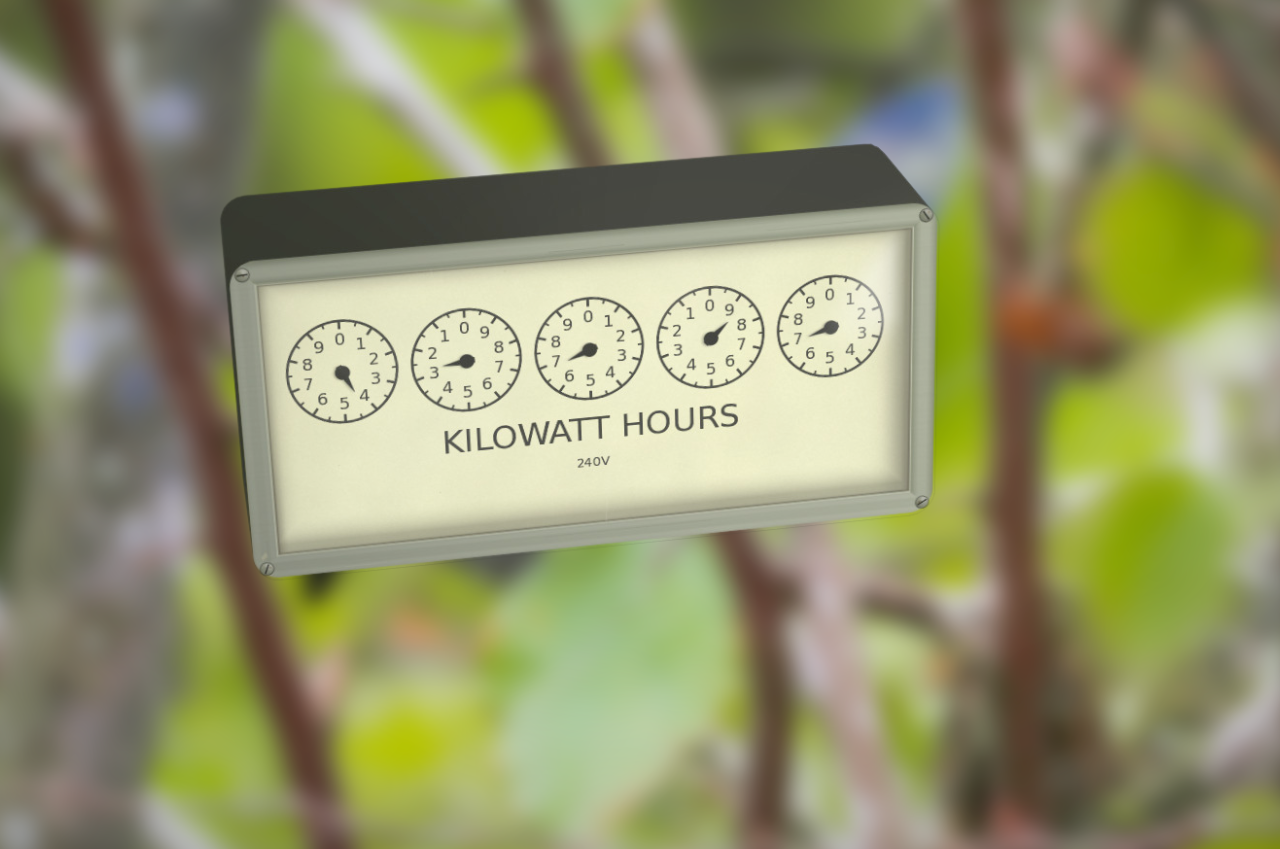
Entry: 42687kWh
